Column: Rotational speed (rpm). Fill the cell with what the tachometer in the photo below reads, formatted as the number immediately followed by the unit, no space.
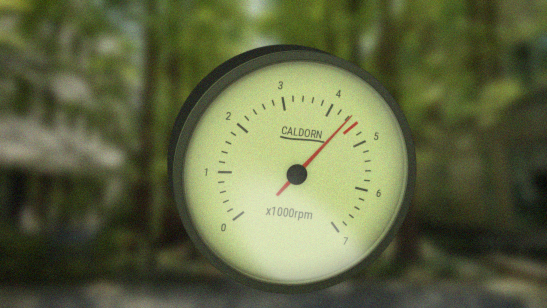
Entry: 4400rpm
